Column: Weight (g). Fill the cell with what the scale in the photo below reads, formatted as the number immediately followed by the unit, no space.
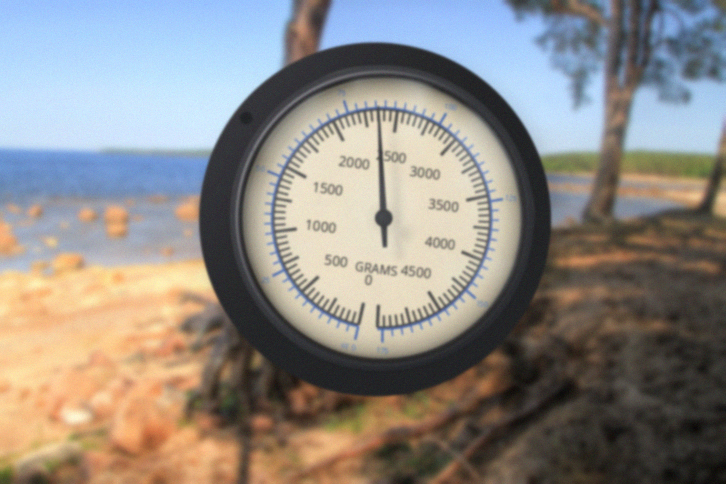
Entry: 2350g
